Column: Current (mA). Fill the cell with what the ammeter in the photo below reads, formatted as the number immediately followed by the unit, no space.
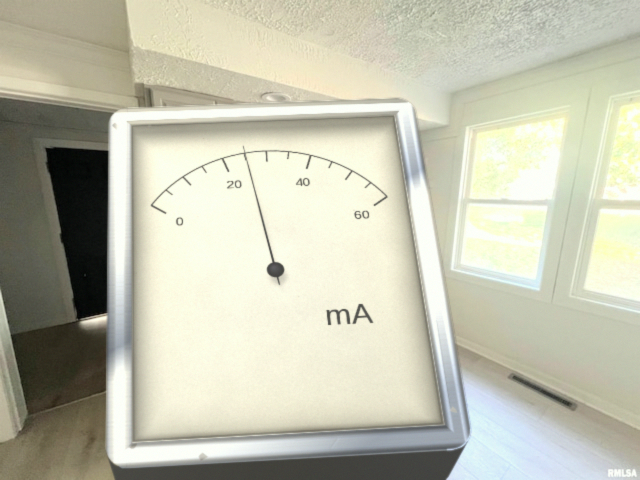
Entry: 25mA
